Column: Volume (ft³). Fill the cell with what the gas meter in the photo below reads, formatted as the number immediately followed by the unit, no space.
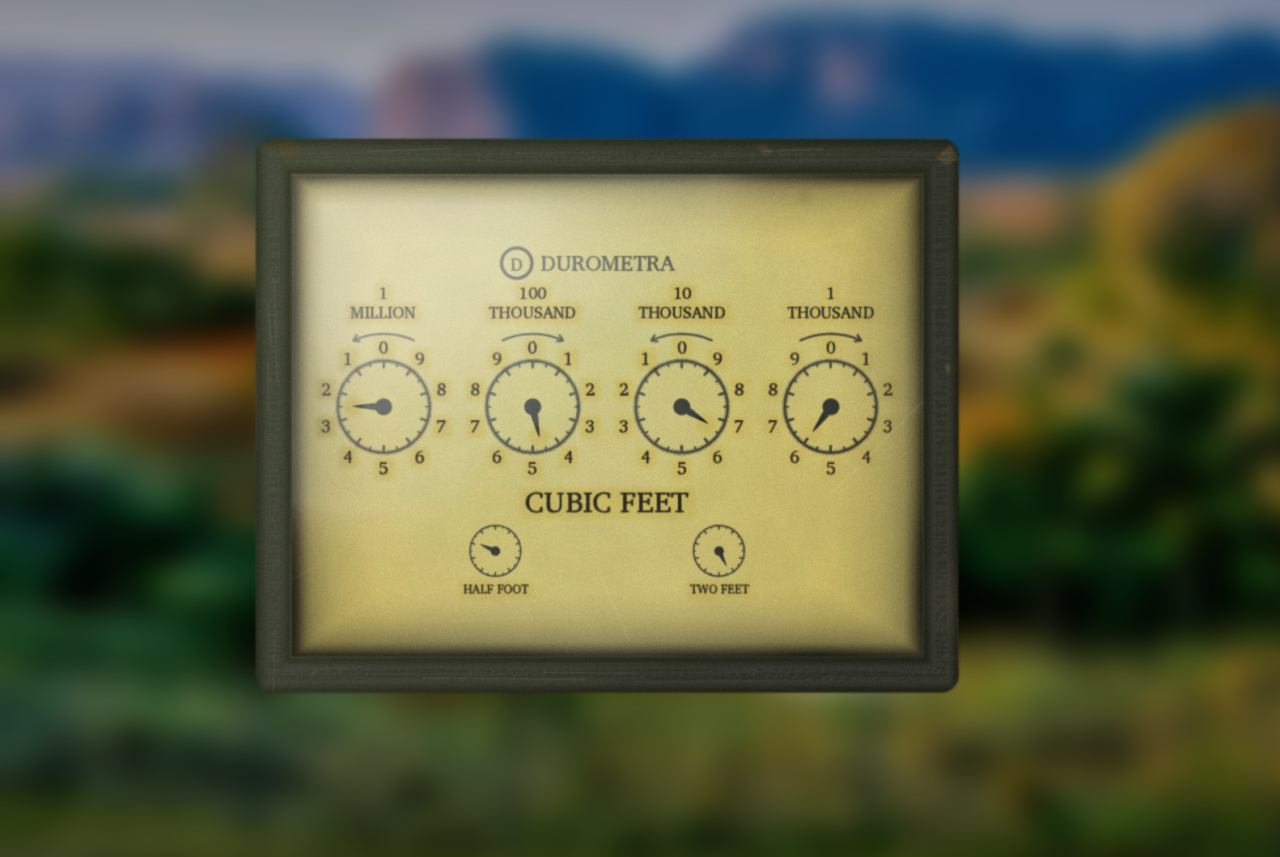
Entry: 246600ft³
